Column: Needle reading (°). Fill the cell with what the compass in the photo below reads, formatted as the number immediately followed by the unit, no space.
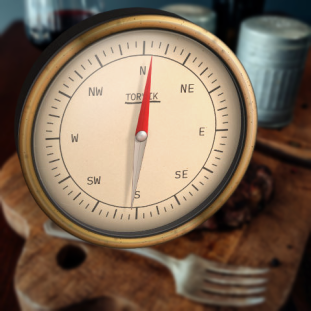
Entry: 5°
